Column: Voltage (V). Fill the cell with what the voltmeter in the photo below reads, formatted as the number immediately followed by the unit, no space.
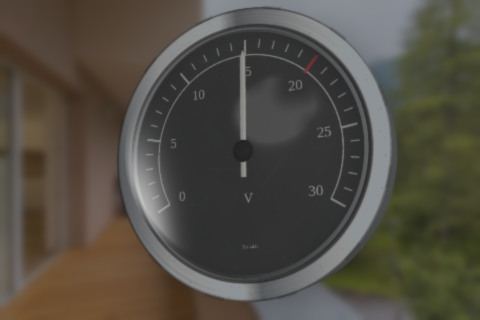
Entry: 15V
